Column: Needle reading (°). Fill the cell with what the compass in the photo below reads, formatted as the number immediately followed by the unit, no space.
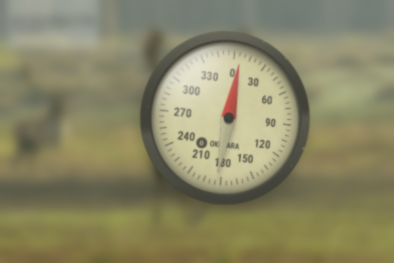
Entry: 5°
